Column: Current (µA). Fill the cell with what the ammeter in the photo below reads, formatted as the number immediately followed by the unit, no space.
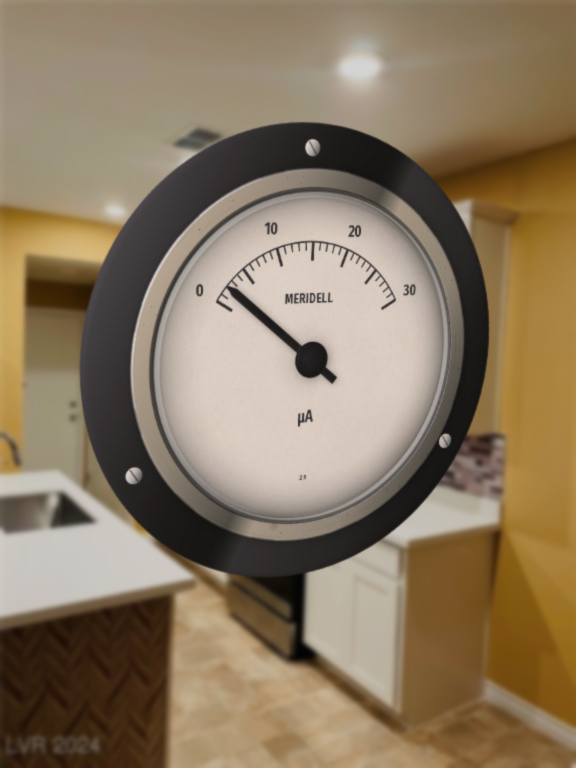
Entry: 2µA
